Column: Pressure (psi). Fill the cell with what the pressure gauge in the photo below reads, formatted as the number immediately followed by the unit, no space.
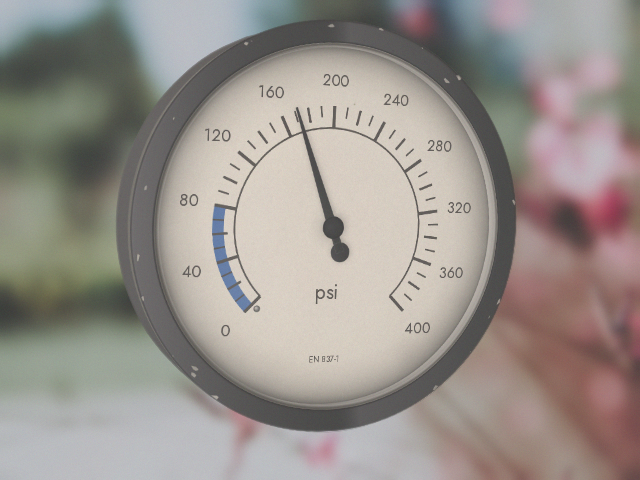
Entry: 170psi
